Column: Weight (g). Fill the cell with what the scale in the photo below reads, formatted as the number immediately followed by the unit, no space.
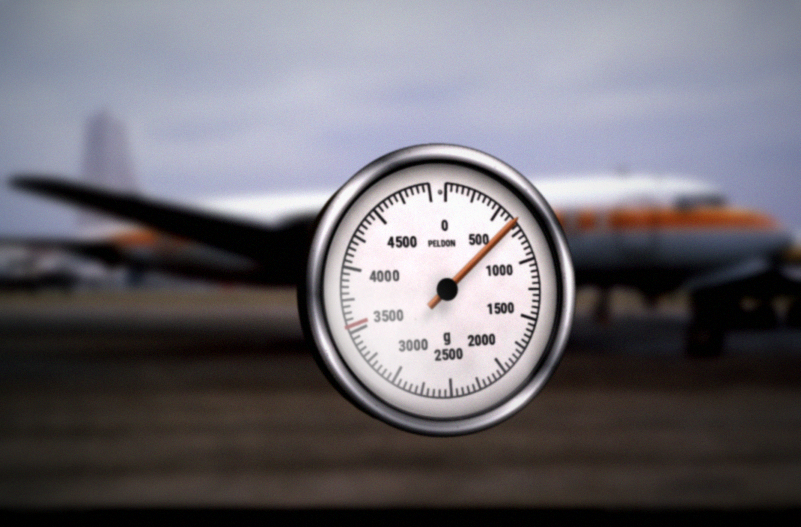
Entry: 650g
